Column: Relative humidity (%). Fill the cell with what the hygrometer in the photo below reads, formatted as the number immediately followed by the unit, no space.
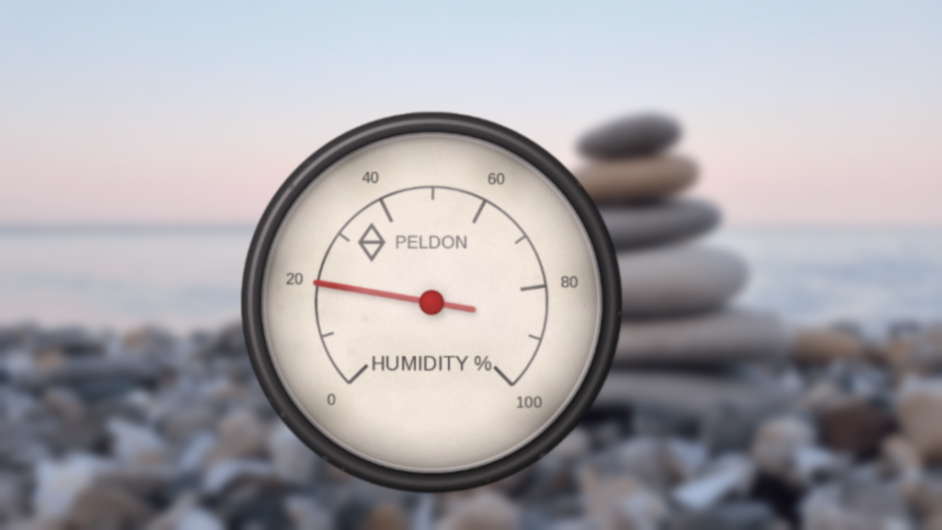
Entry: 20%
